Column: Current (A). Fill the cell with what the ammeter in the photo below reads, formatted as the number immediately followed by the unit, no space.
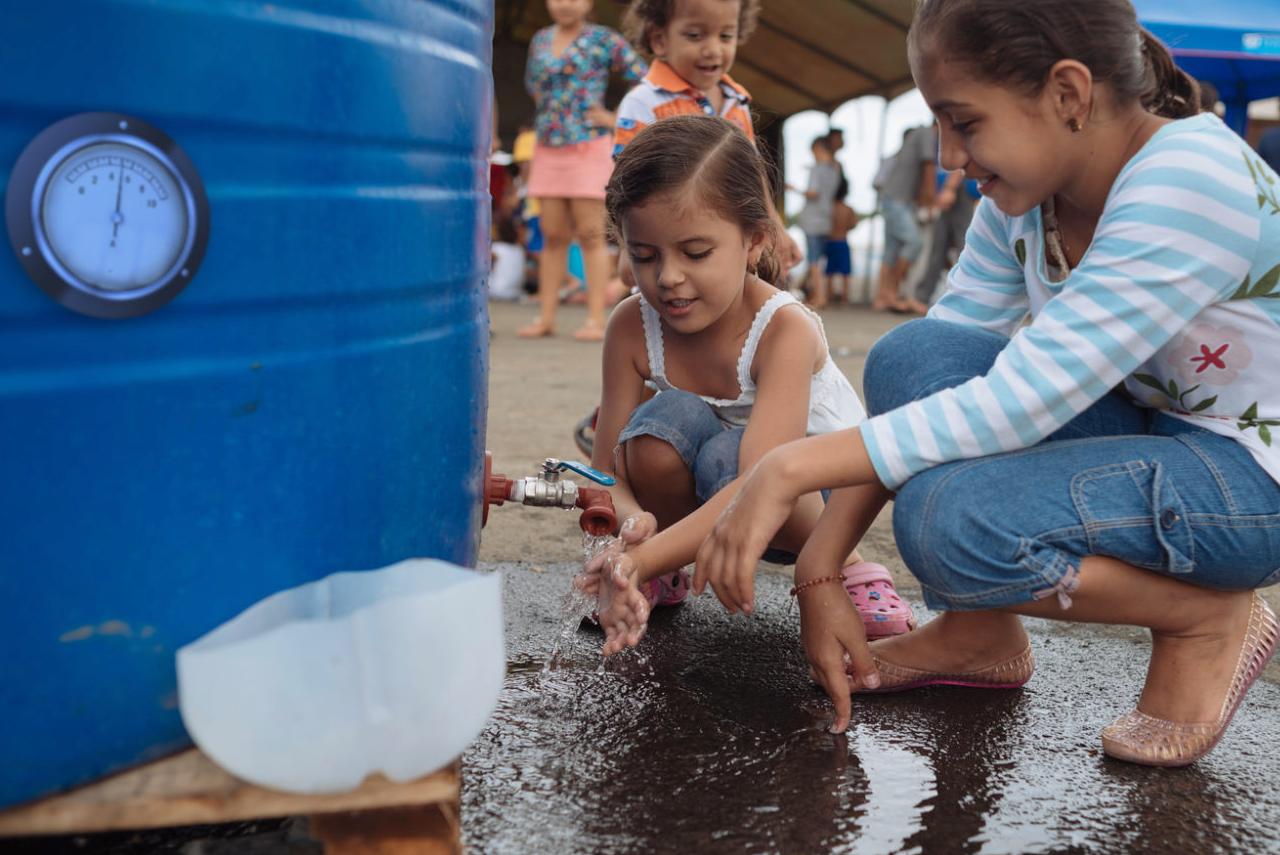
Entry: 5A
